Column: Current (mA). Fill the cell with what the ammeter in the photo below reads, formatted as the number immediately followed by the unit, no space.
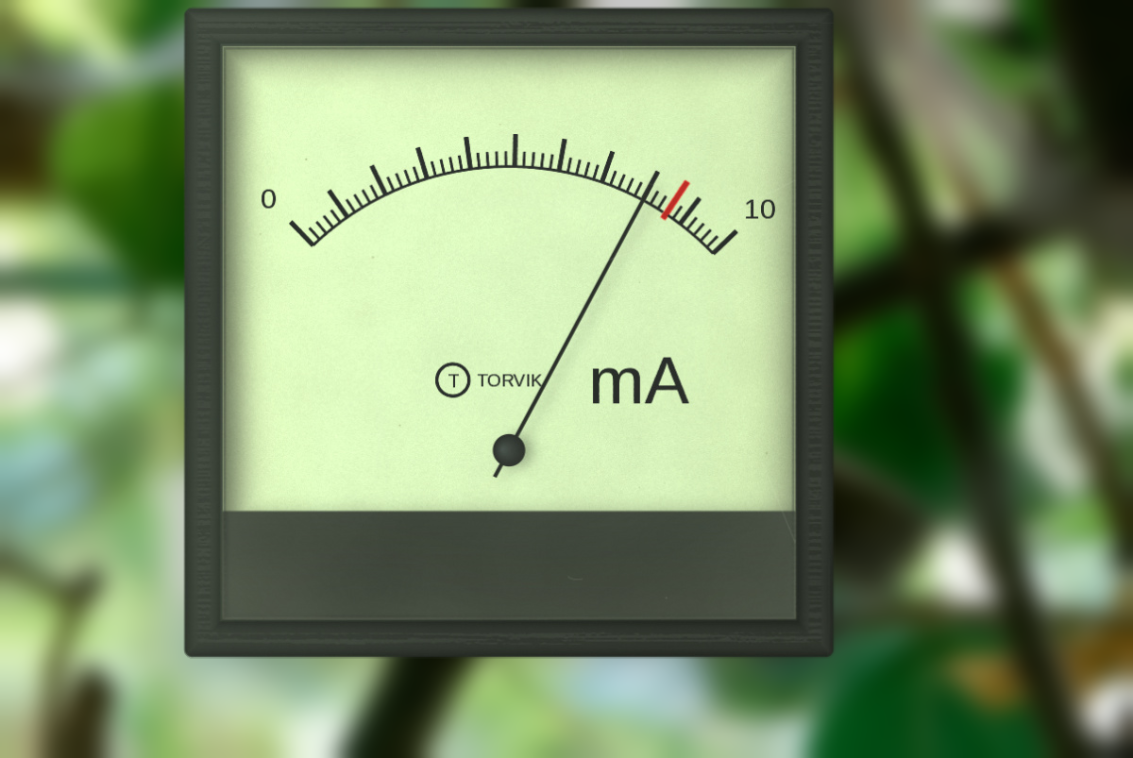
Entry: 8mA
